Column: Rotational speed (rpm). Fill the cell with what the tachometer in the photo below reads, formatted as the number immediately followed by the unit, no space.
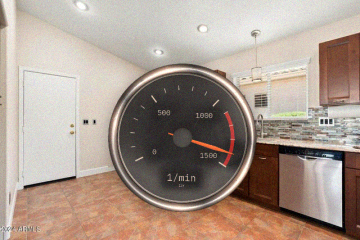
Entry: 1400rpm
